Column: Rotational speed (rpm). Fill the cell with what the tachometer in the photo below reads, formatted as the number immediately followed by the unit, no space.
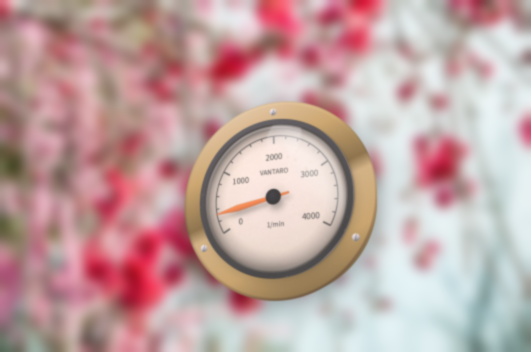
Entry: 300rpm
